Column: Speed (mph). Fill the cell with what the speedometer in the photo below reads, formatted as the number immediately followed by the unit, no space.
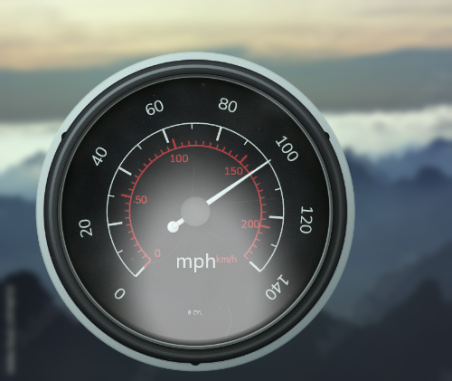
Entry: 100mph
